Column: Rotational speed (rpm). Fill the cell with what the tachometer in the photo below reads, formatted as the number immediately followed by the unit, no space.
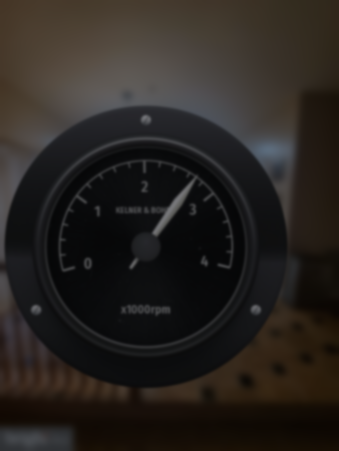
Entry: 2700rpm
